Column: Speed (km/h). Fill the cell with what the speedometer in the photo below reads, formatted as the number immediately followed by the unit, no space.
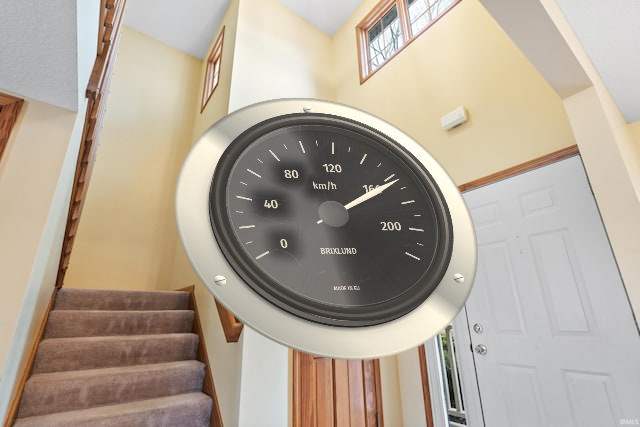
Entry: 165km/h
